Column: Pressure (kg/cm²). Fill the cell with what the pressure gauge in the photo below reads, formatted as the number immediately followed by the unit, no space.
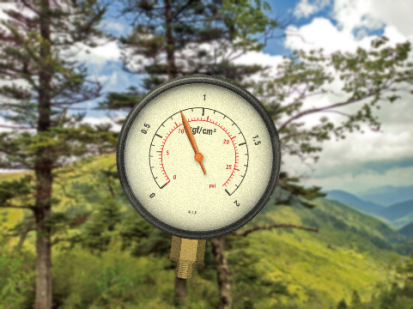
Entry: 0.8kg/cm²
